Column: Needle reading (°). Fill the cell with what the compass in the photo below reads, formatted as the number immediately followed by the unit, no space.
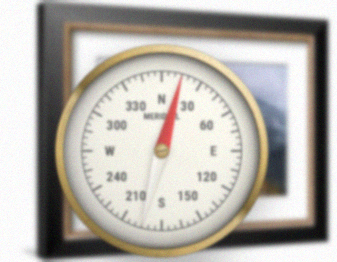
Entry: 15°
